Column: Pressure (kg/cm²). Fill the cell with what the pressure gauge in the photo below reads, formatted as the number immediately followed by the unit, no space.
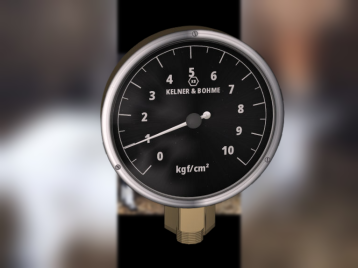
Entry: 1kg/cm²
